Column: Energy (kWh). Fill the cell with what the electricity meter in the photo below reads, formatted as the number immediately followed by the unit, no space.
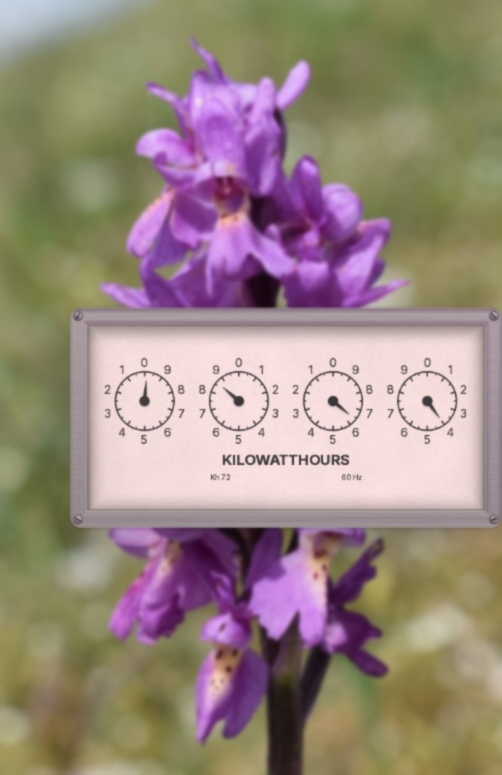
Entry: 9864kWh
